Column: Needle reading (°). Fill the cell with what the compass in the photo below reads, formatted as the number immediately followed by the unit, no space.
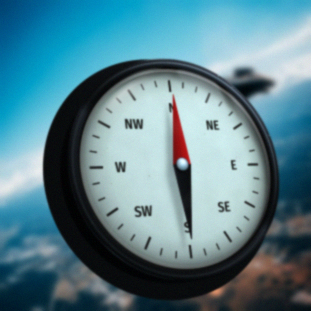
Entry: 0°
